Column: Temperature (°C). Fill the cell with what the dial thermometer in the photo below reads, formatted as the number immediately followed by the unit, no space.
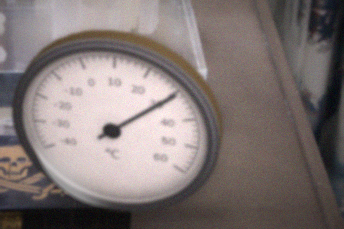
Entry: 30°C
